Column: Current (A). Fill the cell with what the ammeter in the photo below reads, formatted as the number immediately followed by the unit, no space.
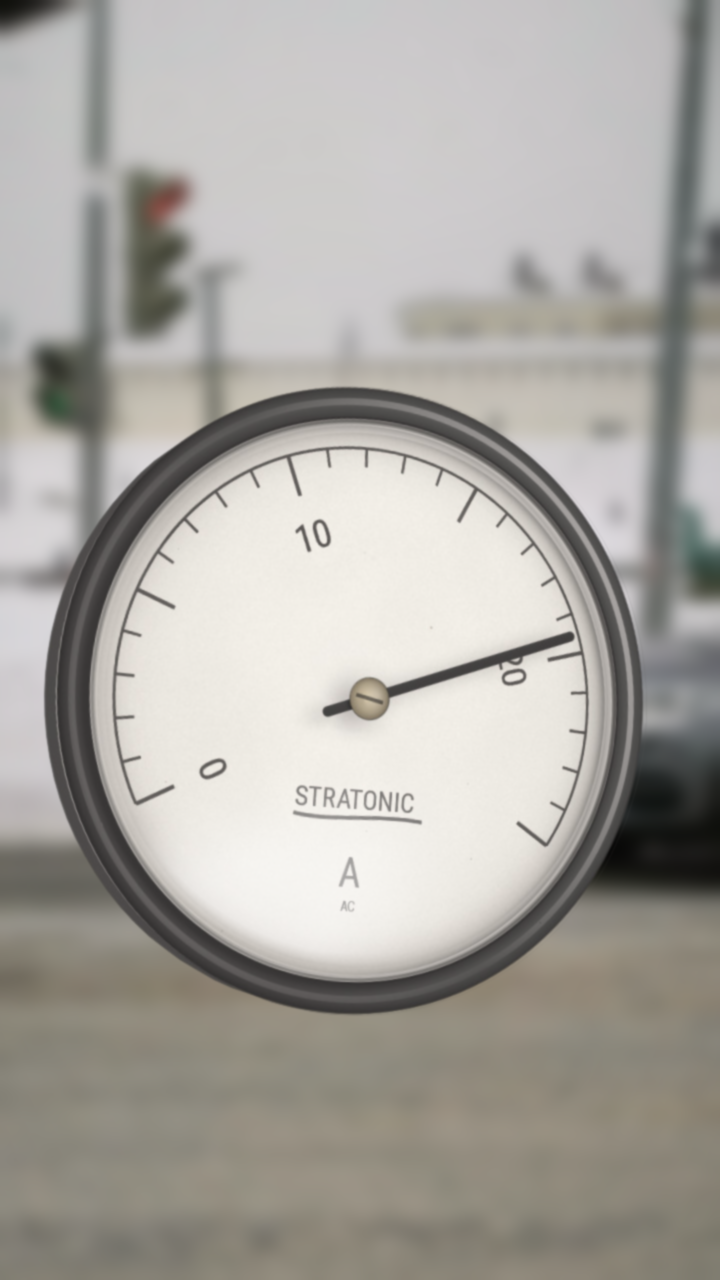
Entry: 19.5A
